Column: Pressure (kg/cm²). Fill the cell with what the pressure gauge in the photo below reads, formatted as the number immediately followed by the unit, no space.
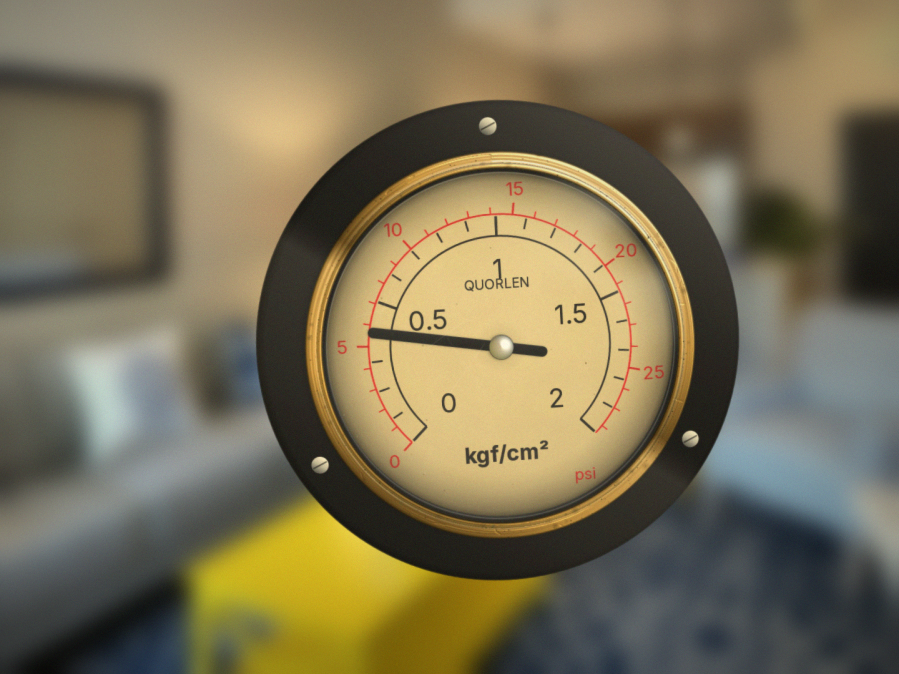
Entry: 0.4kg/cm²
